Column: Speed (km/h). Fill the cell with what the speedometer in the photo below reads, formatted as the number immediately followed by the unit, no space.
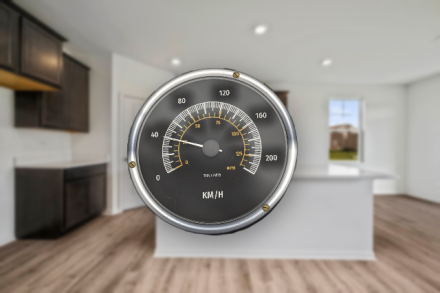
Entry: 40km/h
